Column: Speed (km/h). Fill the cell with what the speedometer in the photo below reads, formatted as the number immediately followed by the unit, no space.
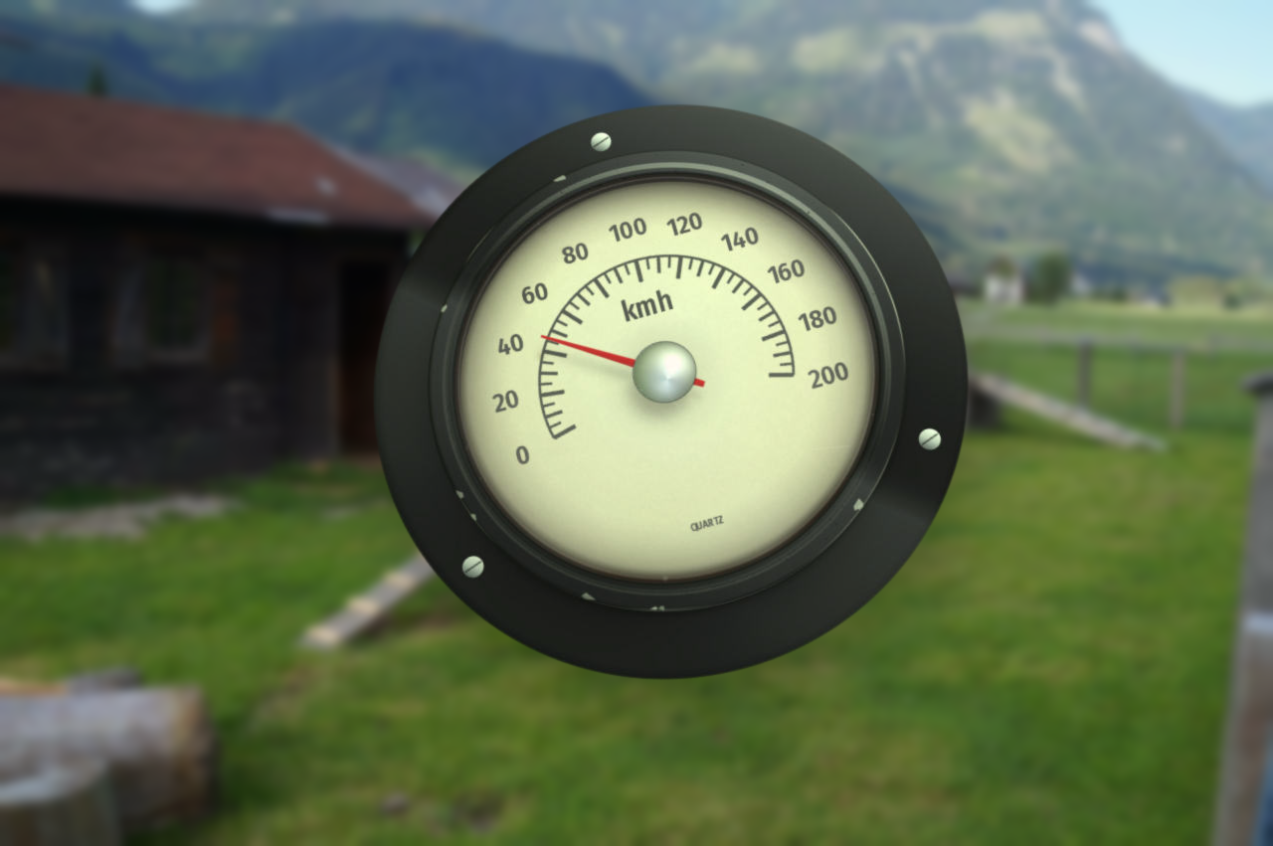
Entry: 45km/h
